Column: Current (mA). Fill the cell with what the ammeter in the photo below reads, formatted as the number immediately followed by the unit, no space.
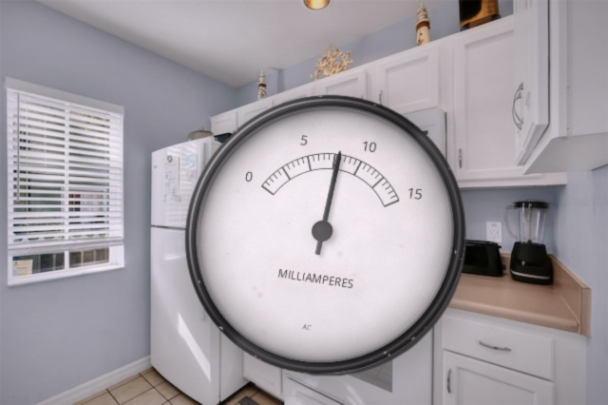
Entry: 8mA
